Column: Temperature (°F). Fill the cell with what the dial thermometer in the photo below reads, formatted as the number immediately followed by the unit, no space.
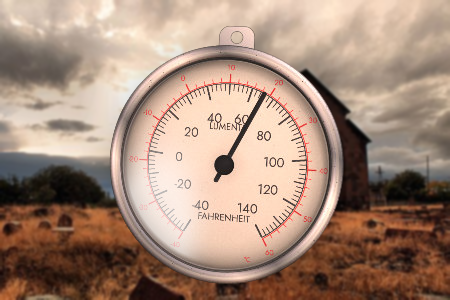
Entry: 66°F
